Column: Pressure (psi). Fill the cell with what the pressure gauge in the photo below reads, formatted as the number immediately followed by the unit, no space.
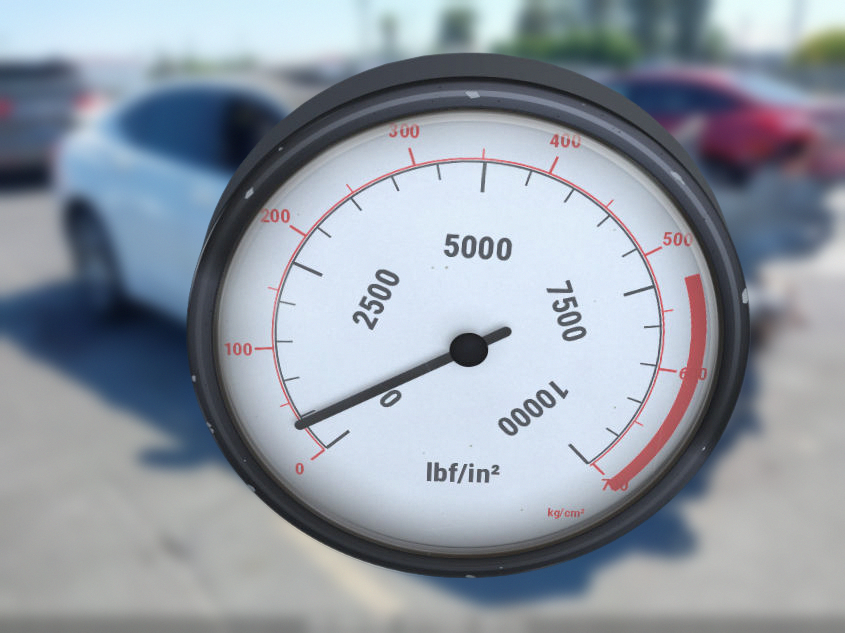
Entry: 500psi
